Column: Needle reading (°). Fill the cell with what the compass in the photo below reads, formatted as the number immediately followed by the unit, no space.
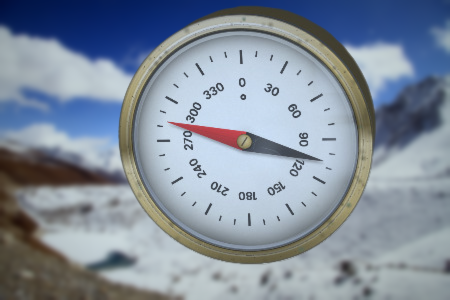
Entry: 285°
